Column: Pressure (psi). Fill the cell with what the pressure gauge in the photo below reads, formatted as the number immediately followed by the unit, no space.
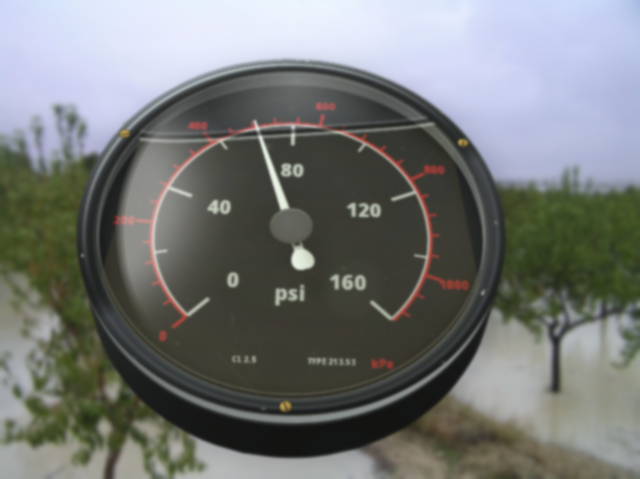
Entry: 70psi
